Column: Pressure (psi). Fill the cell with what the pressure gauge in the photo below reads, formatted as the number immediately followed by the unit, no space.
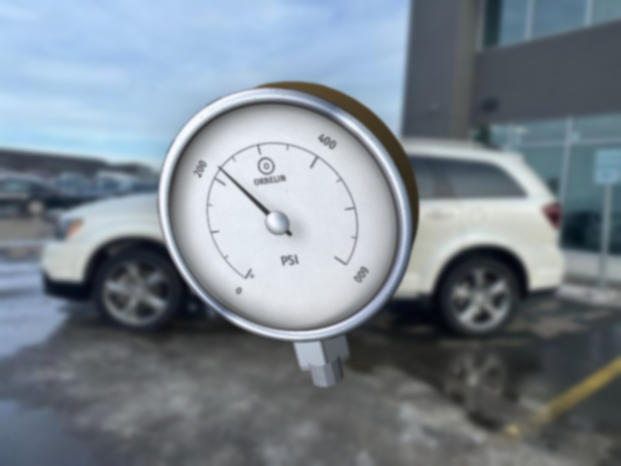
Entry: 225psi
